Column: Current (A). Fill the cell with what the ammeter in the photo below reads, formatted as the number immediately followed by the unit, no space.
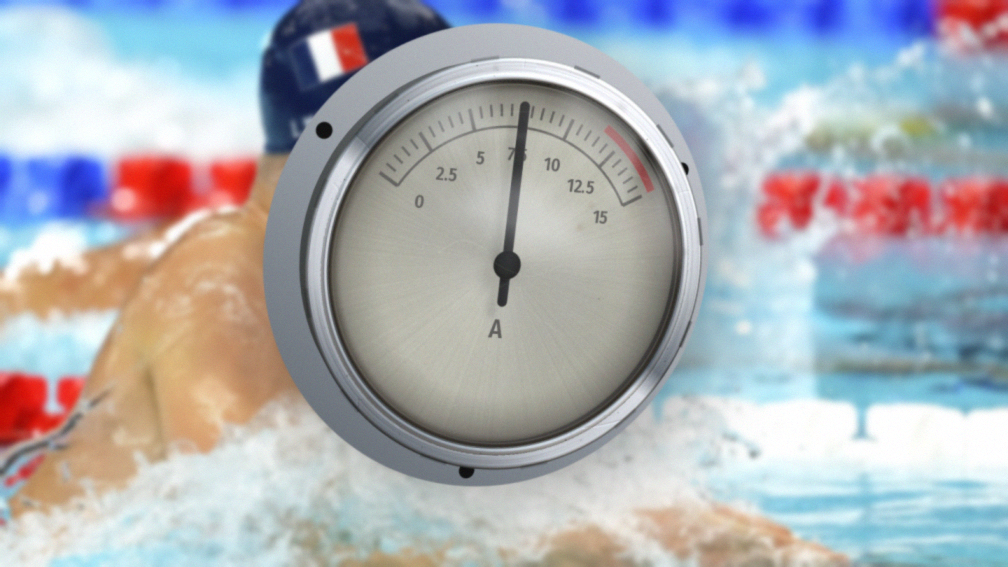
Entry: 7.5A
